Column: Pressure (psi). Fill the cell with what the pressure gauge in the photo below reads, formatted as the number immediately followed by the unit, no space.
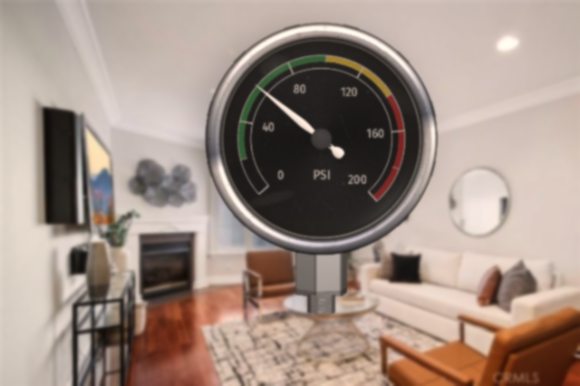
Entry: 60psi
